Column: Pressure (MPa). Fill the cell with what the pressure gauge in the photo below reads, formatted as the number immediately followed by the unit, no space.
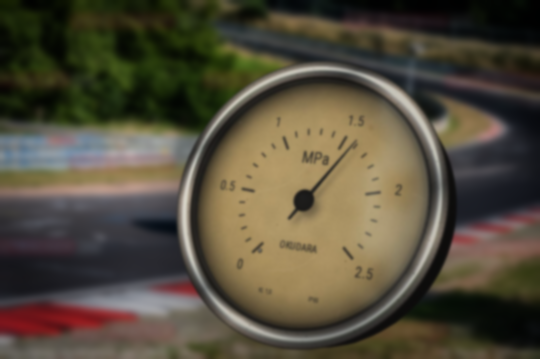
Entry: 1.6MPa
